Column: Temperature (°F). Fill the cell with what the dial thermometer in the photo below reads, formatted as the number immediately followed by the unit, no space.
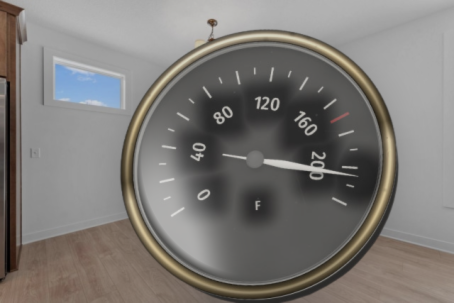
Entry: 205°F
